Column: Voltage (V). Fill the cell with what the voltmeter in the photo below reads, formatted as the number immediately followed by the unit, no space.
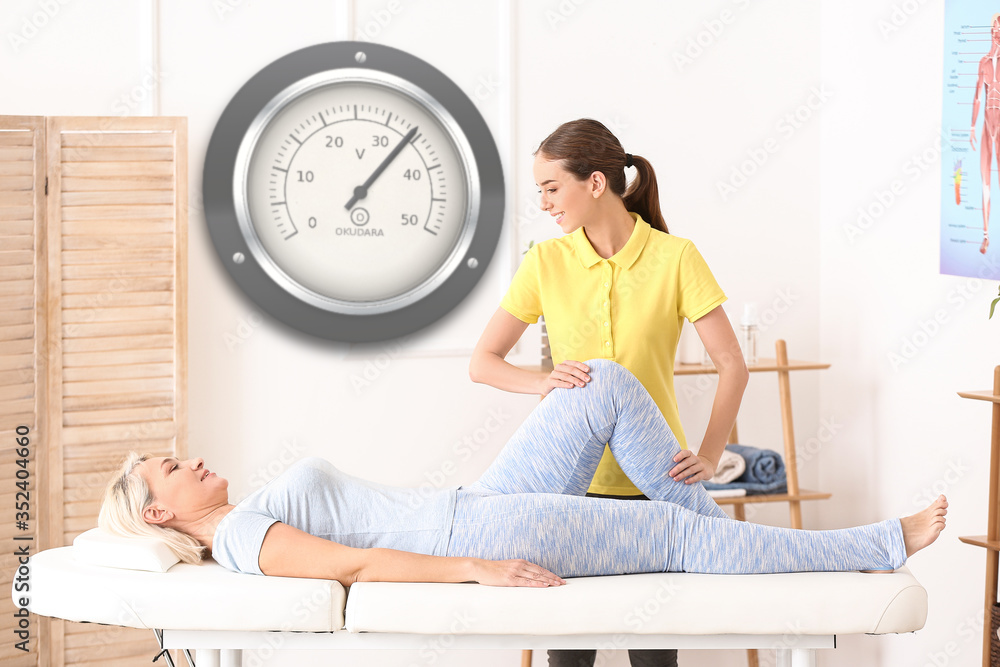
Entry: 34V
